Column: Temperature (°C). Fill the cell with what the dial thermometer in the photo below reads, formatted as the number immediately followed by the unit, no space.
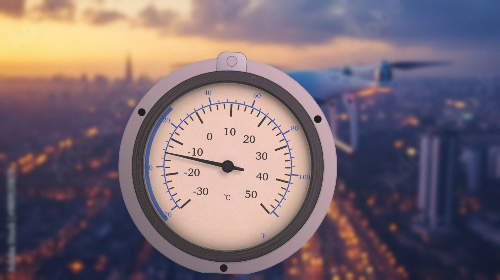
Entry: -14°C
